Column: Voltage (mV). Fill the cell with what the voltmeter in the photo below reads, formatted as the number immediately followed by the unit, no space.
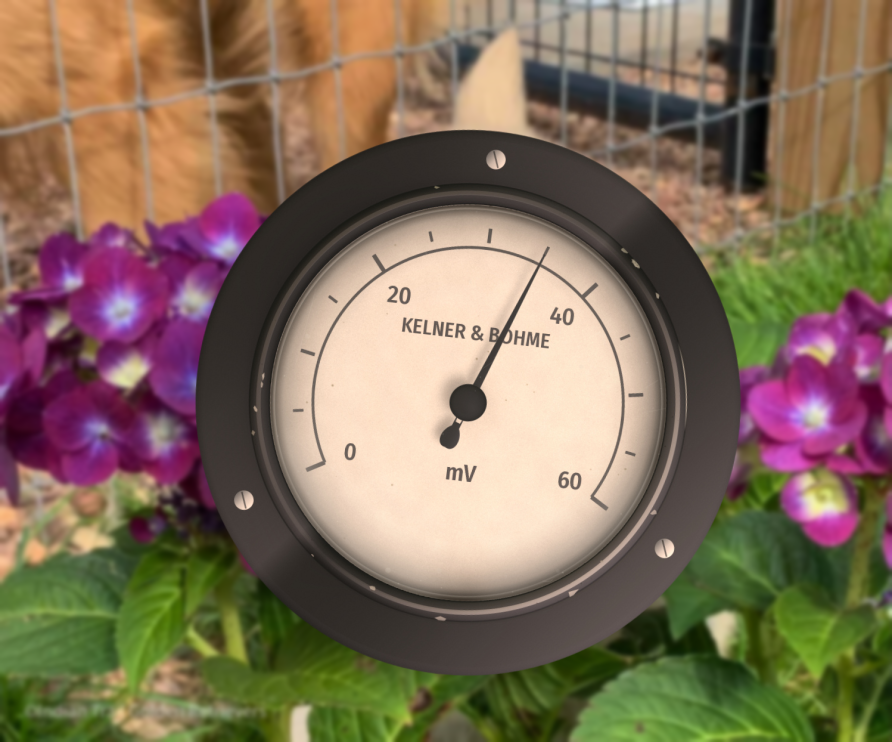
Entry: 35mV
